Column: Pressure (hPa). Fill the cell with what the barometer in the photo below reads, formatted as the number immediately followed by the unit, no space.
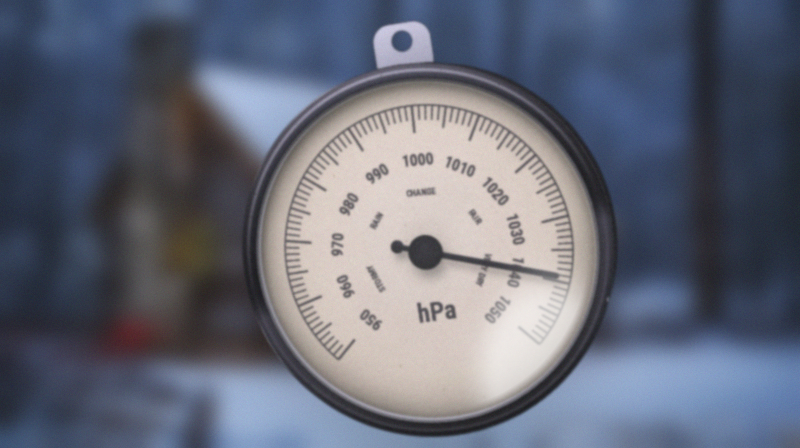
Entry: 1039hPa
